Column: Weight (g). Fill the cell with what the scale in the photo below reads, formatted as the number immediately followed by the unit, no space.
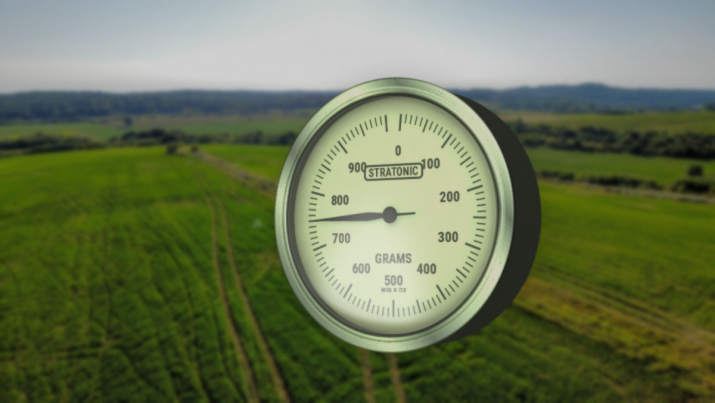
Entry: 750g
